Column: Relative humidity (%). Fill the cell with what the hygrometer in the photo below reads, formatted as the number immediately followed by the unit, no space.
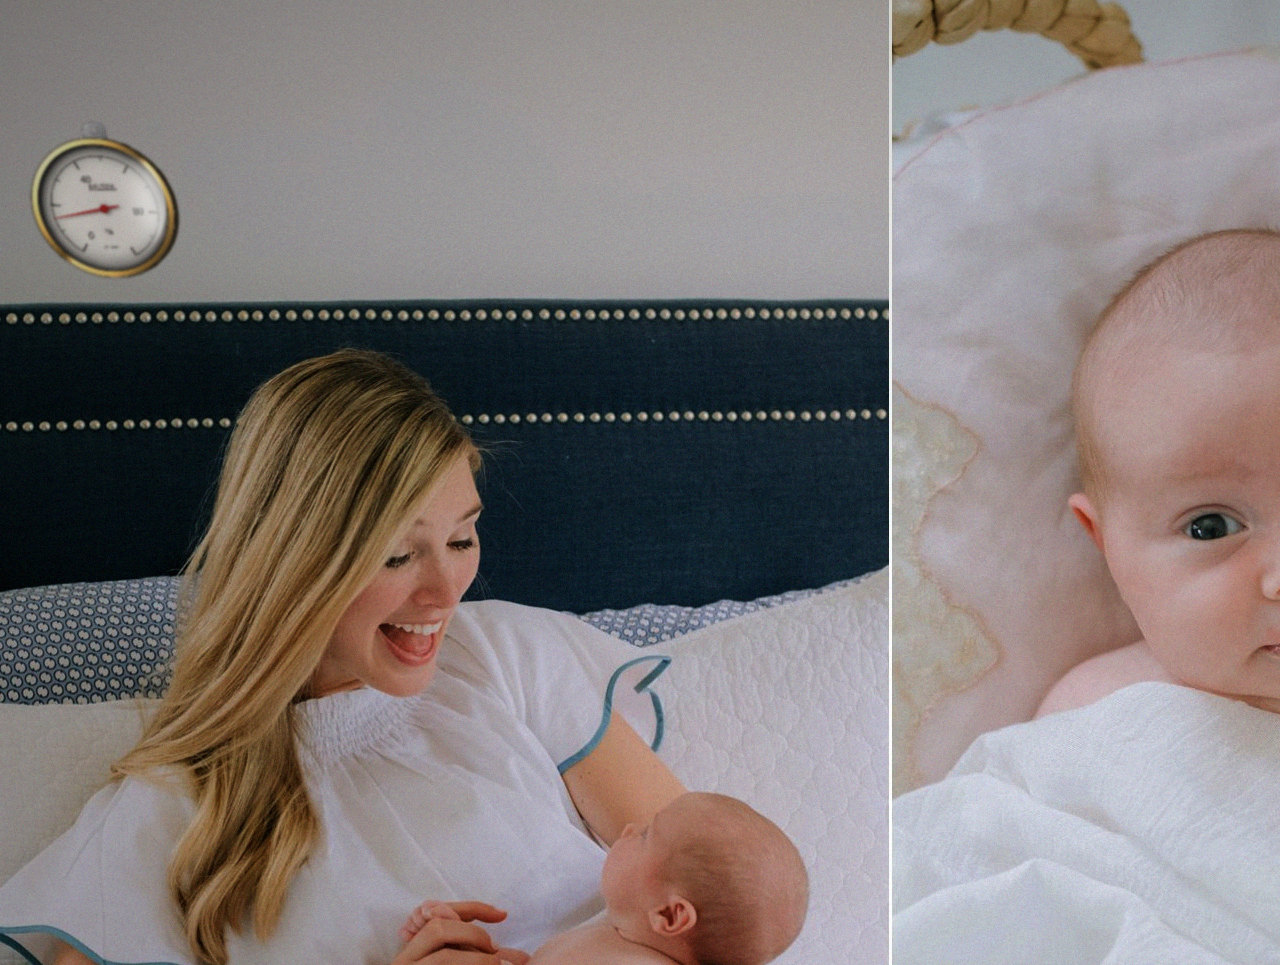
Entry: 15%
